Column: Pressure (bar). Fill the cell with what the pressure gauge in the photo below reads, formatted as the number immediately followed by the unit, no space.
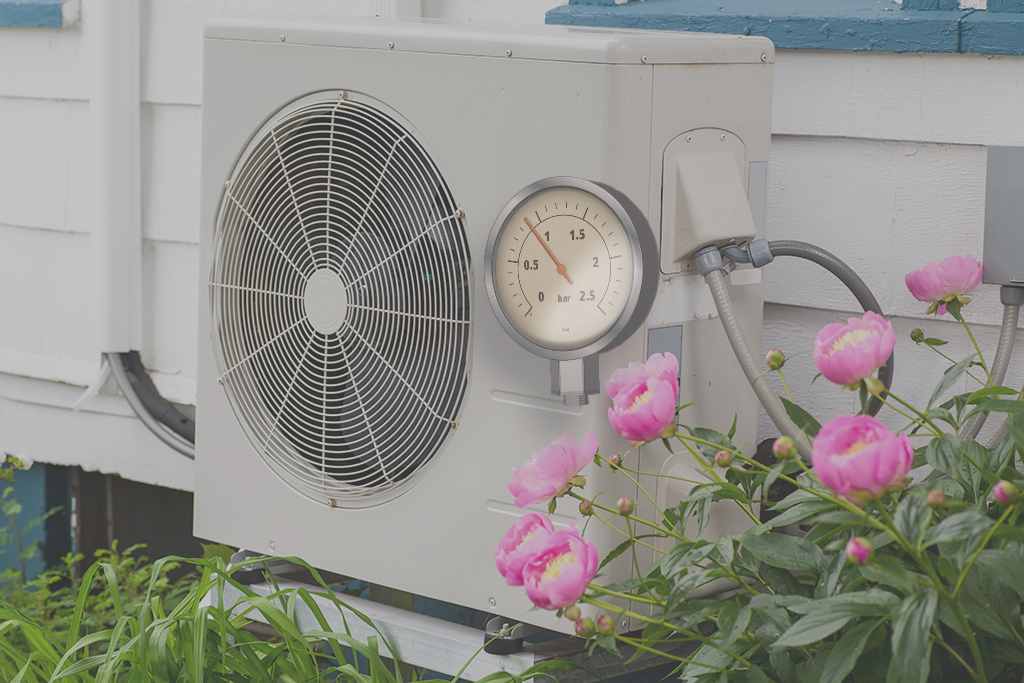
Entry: 0.9bar
